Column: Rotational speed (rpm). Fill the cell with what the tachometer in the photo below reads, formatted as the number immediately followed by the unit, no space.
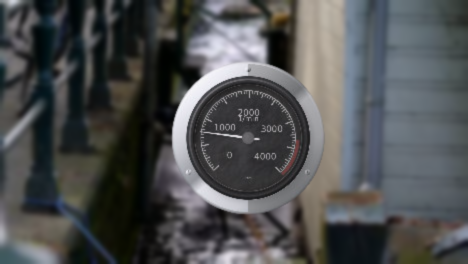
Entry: 750rpm
